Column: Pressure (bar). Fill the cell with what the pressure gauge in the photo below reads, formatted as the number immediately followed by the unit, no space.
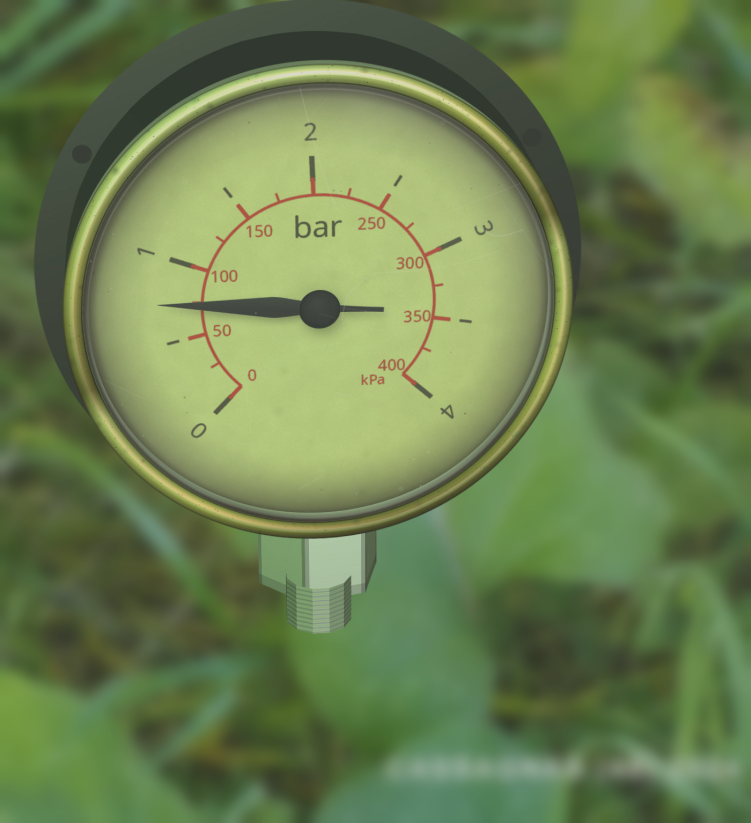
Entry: 0.75bar
